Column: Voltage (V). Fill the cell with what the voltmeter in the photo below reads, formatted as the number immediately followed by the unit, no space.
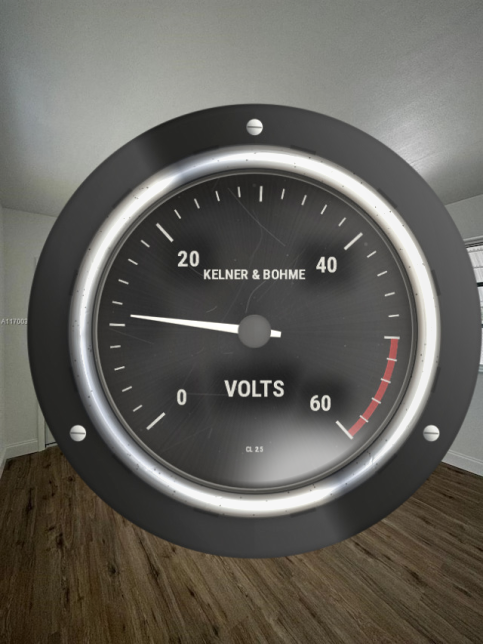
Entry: 11V
